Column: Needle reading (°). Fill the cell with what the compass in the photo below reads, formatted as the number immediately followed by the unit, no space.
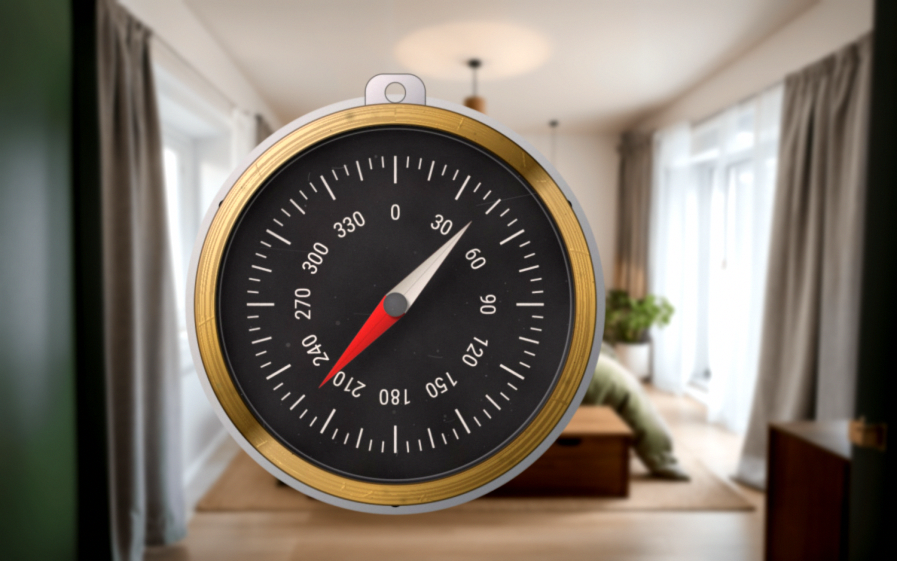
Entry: 222.5°
